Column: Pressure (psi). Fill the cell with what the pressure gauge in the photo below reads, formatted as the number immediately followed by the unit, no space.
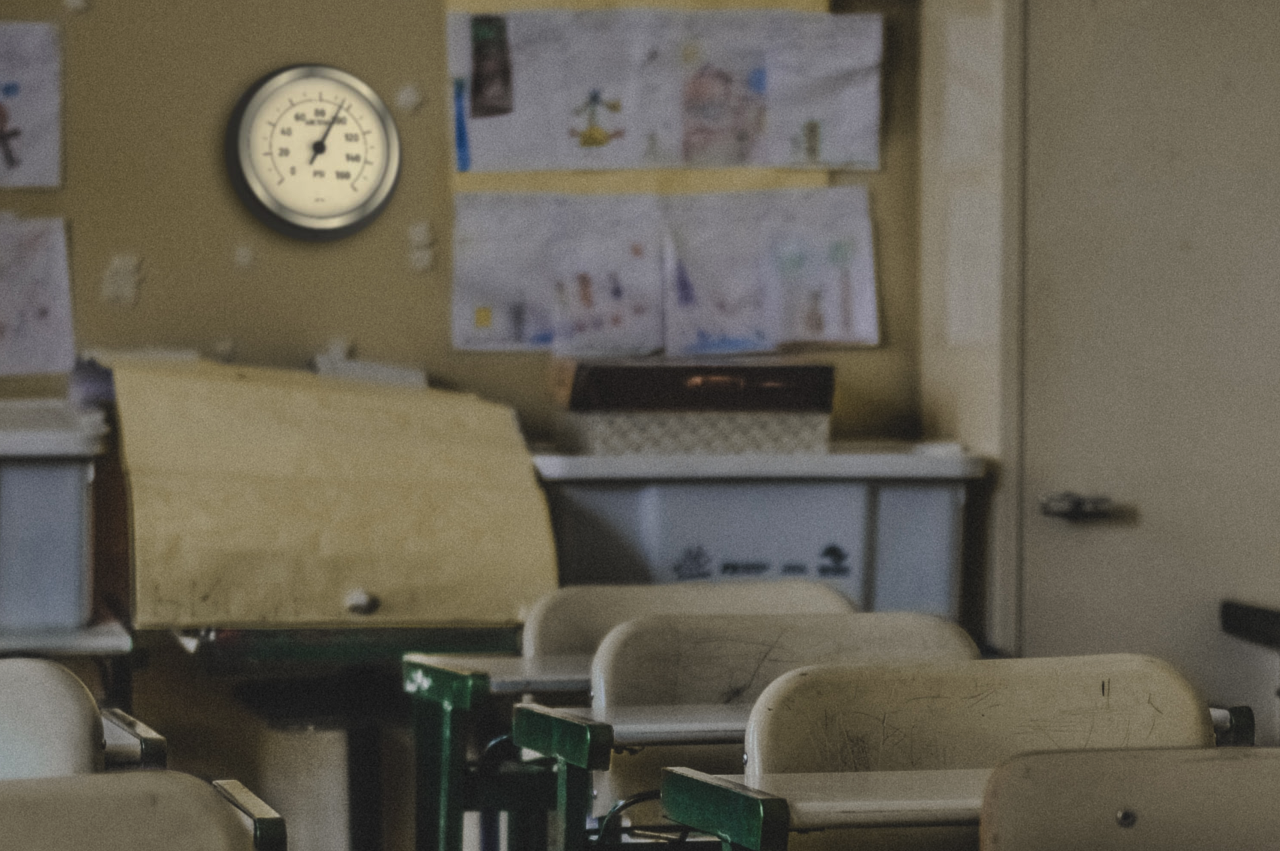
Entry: 95psi
